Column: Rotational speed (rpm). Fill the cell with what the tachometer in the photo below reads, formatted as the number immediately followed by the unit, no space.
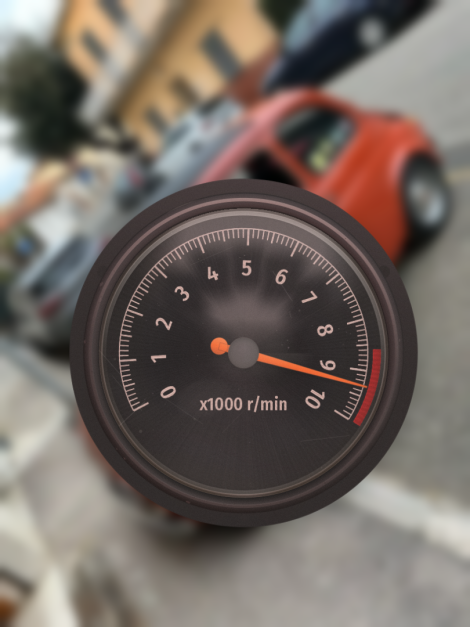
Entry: 9300rpm
